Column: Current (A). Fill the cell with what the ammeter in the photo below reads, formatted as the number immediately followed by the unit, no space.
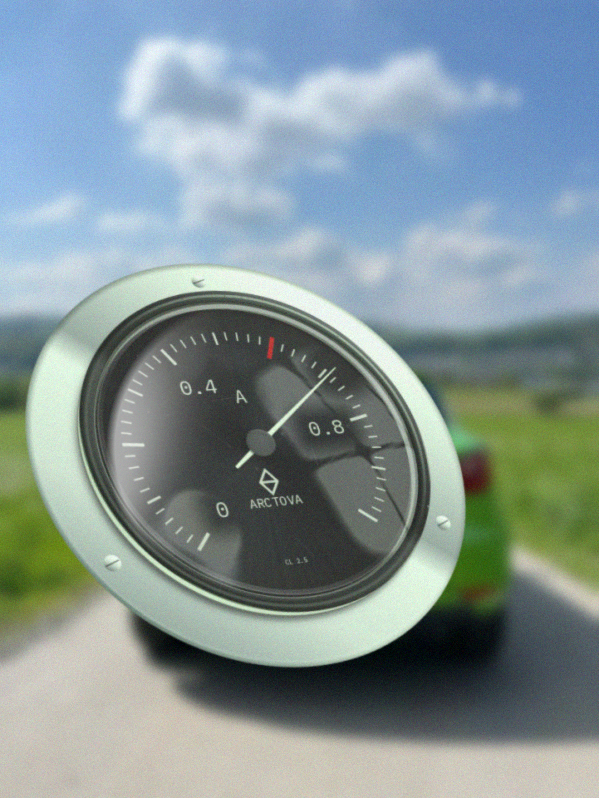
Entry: 0.71A
